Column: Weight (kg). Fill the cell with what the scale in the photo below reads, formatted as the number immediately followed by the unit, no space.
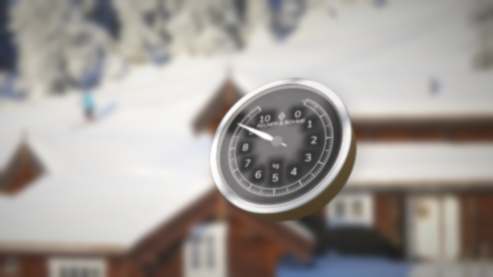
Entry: 9kg
